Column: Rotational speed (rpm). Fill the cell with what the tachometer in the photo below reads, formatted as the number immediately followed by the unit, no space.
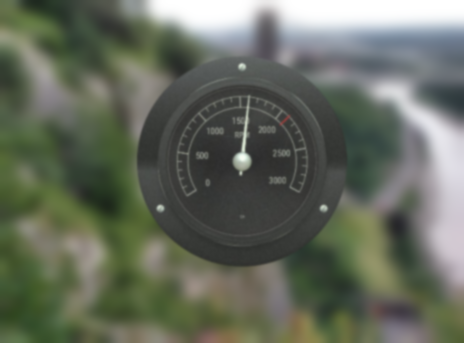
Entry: 1600rpm
